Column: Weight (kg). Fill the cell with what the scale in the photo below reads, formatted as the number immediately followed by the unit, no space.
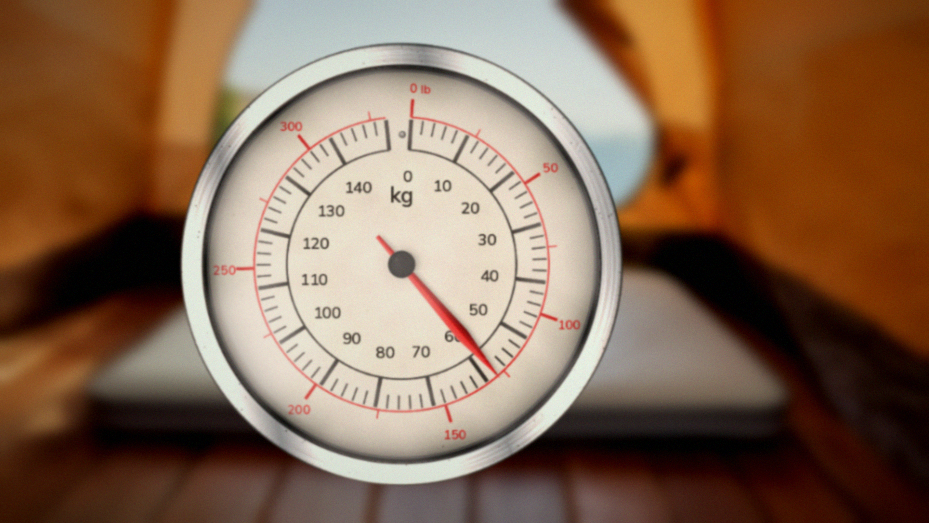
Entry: 58kg
